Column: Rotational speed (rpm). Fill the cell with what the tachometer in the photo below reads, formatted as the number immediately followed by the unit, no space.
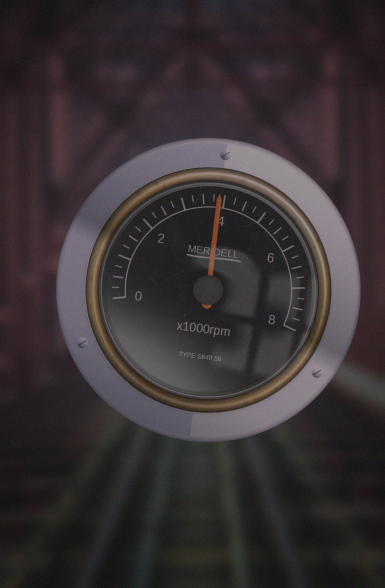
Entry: 3875rpm
